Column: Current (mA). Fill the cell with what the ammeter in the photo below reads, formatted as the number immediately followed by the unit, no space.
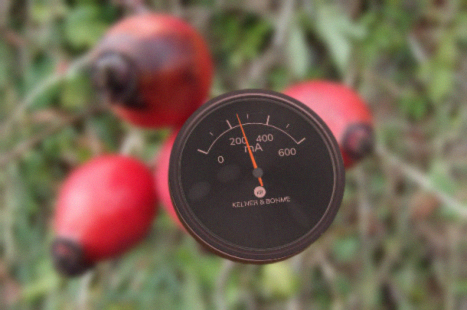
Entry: 250mA
